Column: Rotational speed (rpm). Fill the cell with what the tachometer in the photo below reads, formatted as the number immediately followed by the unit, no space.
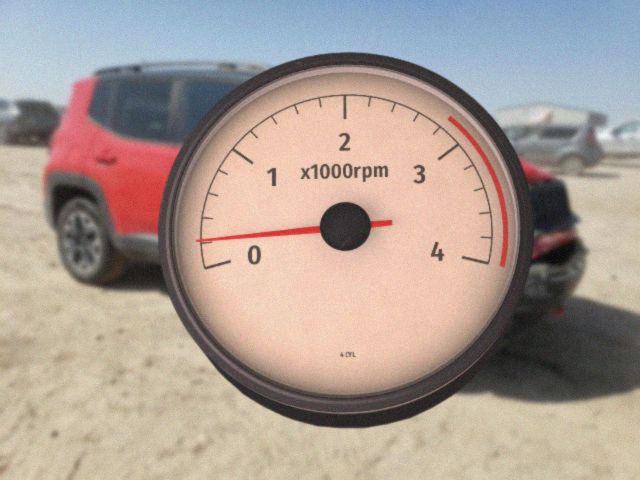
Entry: 200rpm
